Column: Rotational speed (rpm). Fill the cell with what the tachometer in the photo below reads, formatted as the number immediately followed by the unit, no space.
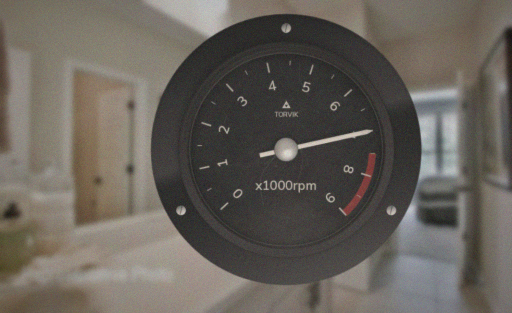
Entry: 7000rpm
